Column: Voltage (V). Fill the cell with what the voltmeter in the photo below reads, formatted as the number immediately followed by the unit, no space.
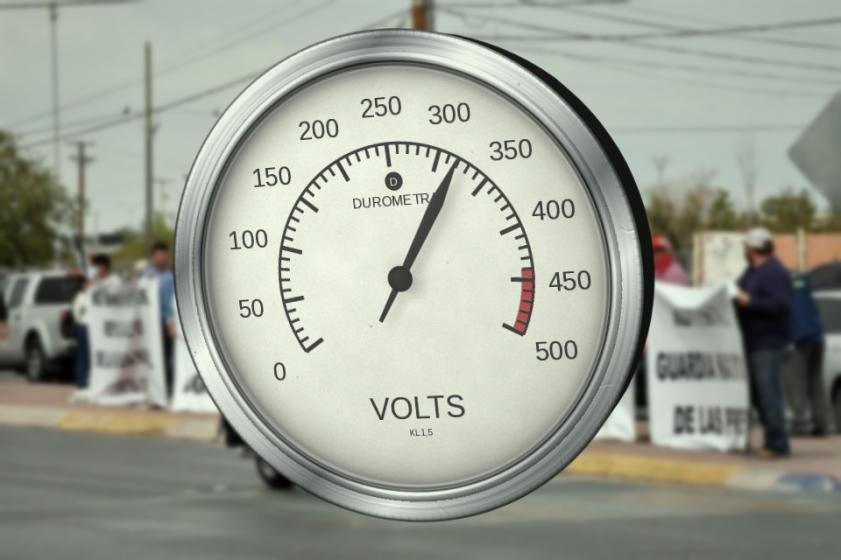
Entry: 320V
